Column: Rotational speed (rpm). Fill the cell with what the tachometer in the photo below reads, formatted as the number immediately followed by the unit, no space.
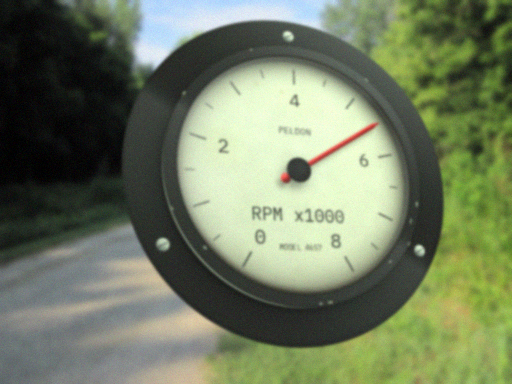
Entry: 5500rpm
